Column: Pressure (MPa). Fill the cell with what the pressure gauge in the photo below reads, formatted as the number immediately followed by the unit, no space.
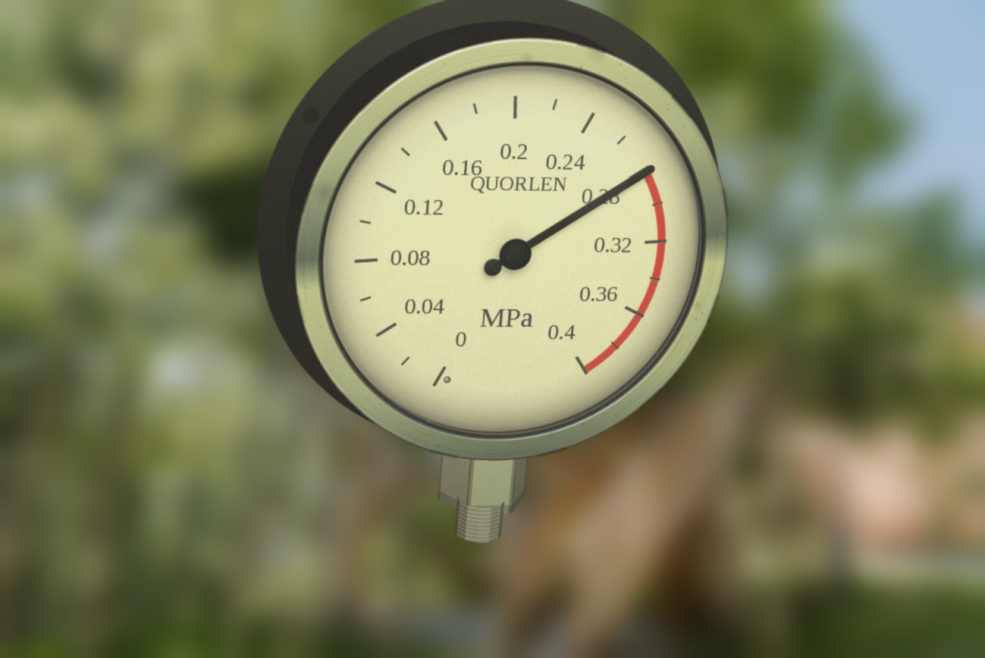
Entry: 0.28MPa
